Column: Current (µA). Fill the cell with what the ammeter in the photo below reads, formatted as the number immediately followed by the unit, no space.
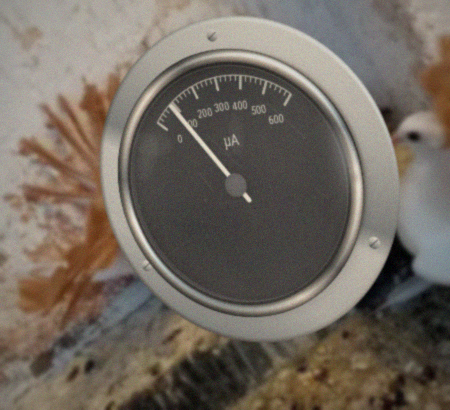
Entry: 100µA
